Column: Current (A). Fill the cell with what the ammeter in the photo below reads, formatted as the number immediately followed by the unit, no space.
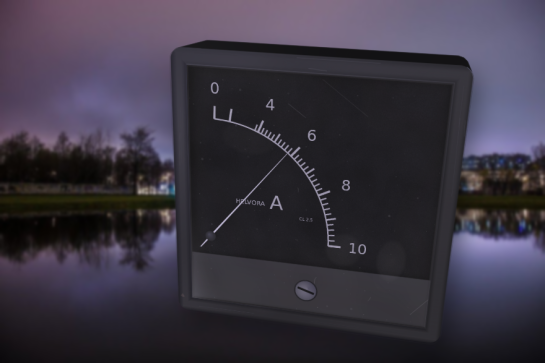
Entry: 5.8A
